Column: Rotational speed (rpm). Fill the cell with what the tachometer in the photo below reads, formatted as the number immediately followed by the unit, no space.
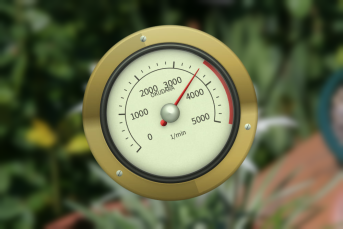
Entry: 3600rpm
